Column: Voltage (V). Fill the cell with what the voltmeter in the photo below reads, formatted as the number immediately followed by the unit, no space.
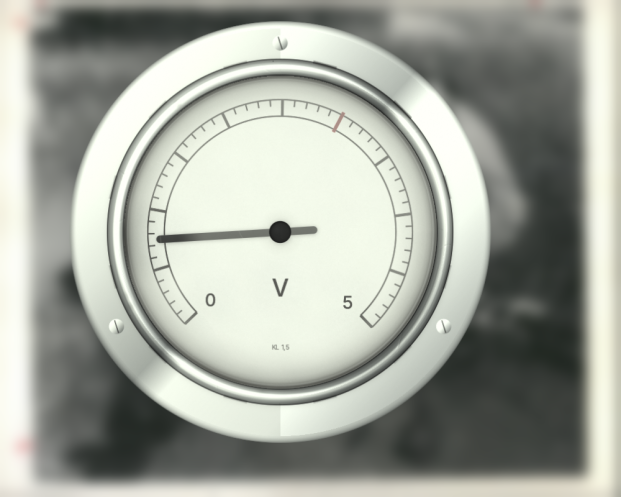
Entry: 0.75V
